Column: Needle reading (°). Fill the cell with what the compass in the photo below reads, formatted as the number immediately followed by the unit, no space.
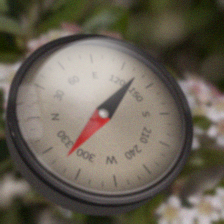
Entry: 315°
